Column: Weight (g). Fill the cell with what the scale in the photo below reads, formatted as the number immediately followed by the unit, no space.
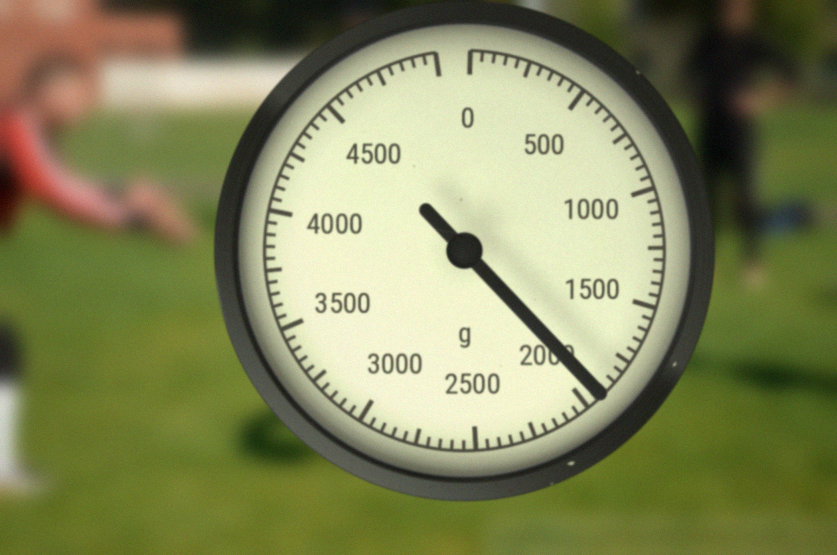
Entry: 1925g
